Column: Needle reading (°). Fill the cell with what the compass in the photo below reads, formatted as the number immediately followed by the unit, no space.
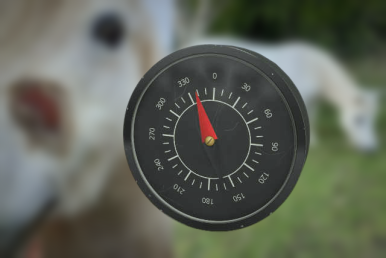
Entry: 340°
